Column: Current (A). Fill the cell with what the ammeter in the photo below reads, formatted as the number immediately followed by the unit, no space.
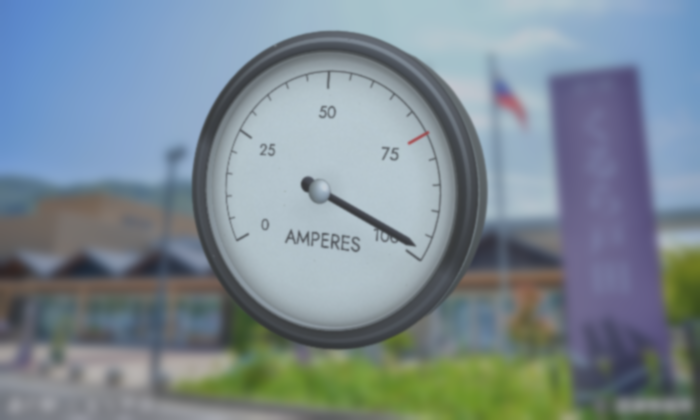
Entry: 97.5A
